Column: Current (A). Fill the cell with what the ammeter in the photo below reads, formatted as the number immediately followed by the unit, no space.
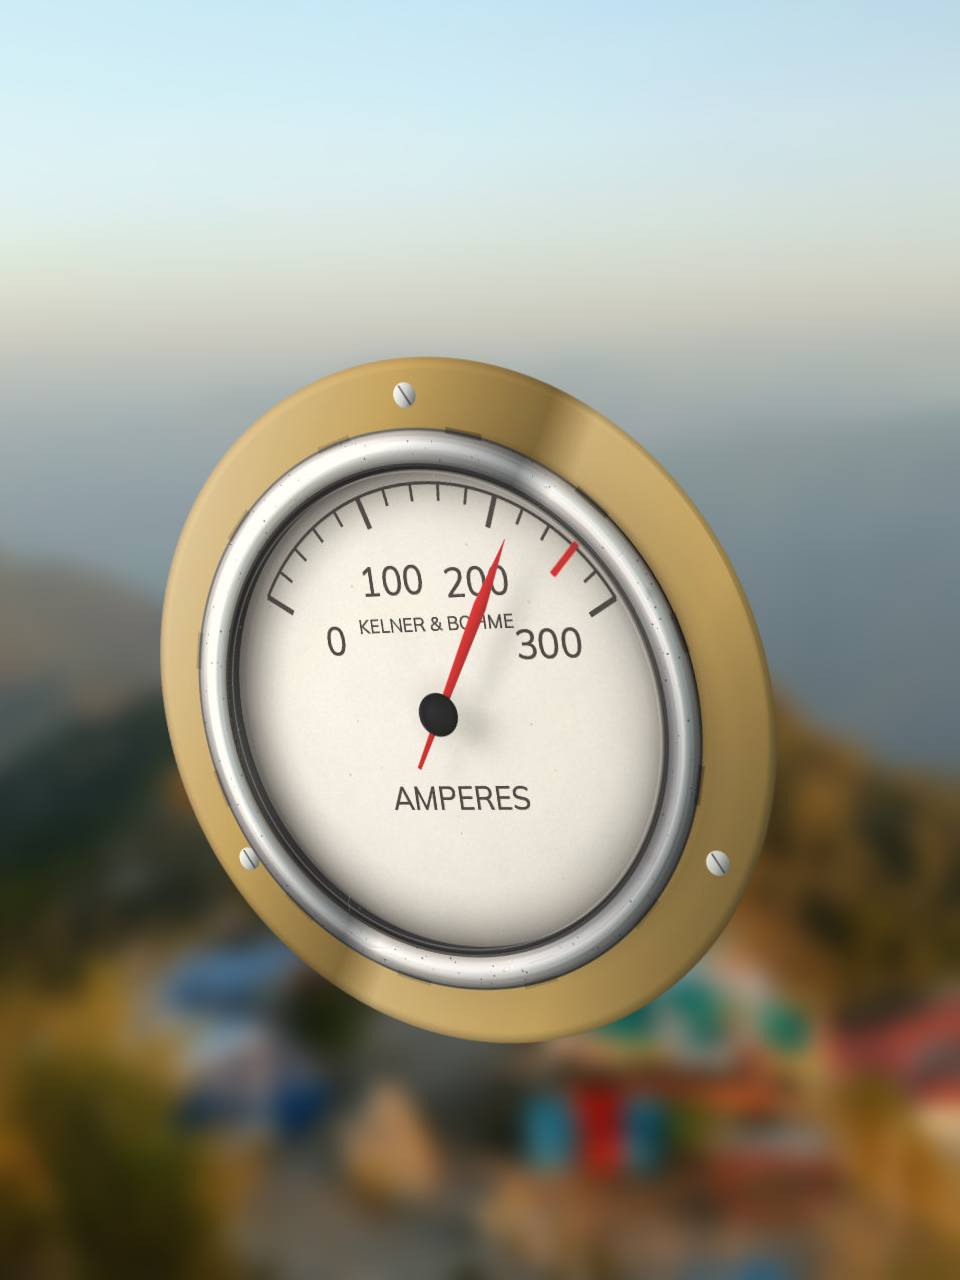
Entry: 220A
